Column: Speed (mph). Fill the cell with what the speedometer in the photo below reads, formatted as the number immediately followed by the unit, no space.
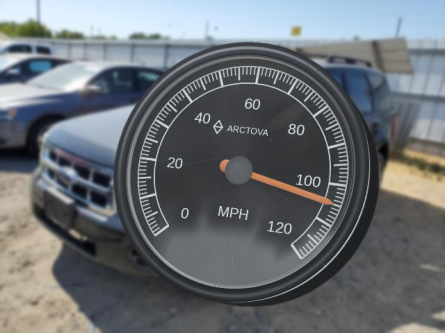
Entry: 105mph
